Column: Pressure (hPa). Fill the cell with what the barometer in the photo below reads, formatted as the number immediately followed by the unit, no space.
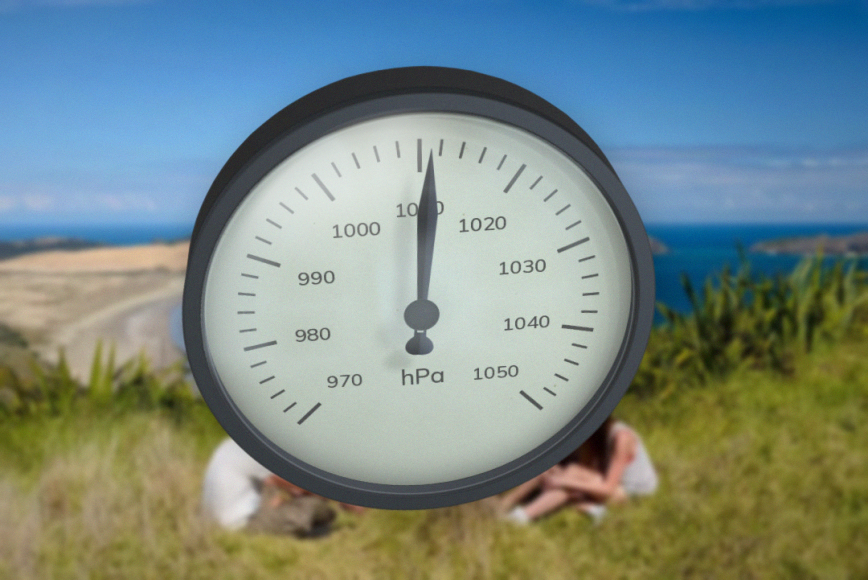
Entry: 1011hPa
